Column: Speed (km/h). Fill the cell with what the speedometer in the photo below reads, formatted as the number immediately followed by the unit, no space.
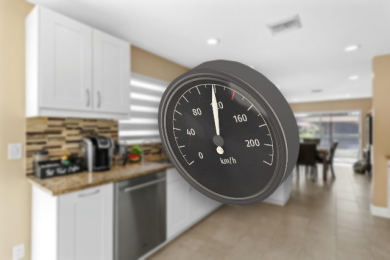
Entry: 120km/h
